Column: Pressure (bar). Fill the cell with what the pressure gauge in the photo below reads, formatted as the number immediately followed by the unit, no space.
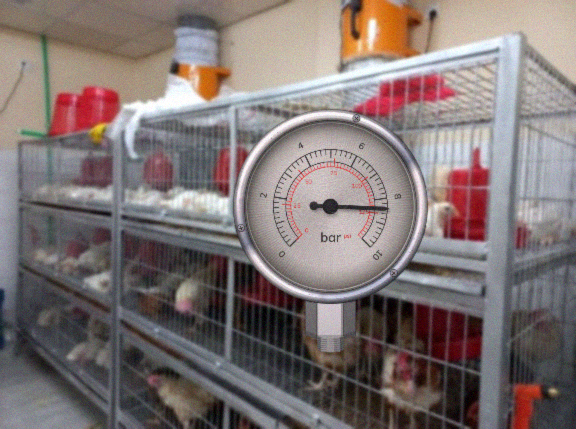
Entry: 8.4bar
